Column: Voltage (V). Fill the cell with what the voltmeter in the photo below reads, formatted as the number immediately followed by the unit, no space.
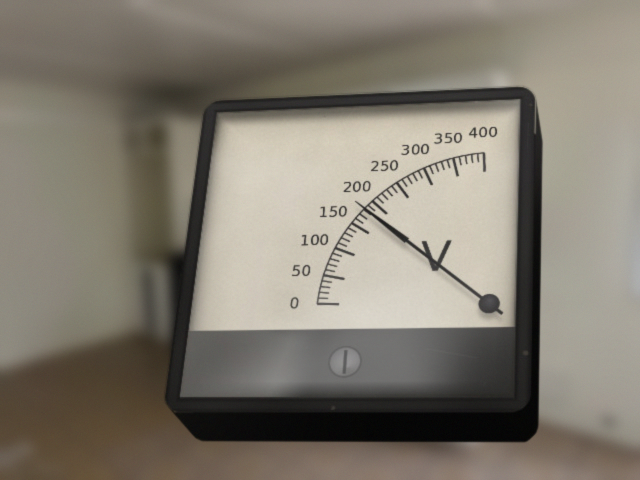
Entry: 180V
